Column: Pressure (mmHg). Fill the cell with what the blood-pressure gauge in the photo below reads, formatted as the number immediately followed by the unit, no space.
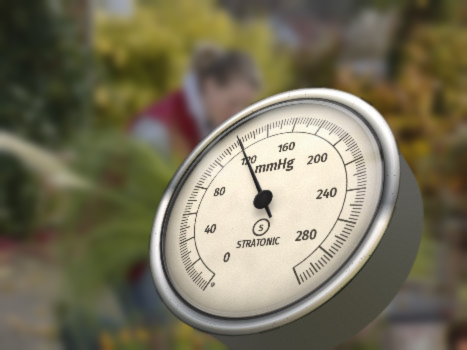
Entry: 120mmHg
